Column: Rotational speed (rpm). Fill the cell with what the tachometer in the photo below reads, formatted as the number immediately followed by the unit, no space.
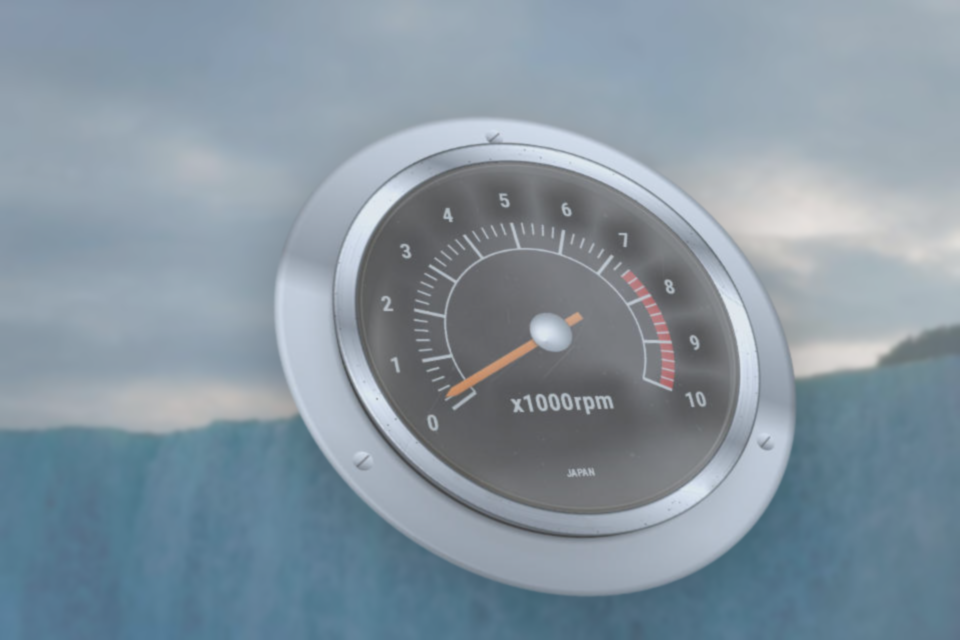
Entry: 200rpm
